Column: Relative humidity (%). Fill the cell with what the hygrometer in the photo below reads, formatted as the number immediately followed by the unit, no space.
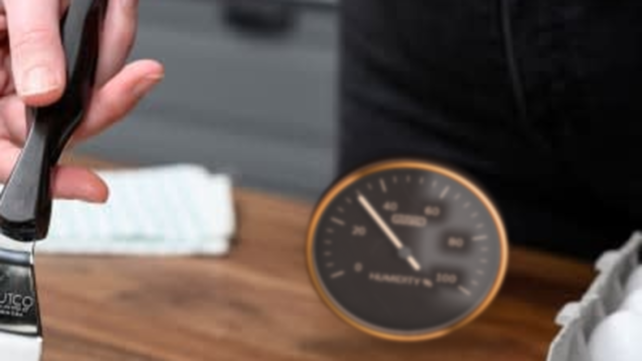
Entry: 32%
